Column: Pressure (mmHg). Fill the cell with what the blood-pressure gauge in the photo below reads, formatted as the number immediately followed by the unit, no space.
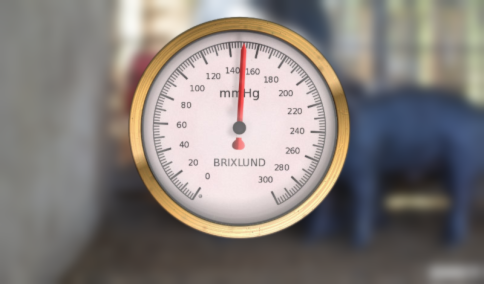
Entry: 150mmHg
